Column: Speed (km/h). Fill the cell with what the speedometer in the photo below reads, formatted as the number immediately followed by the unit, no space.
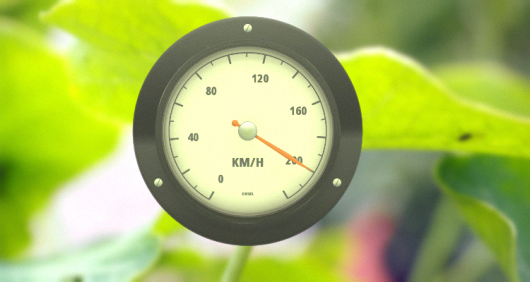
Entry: 200km/h
